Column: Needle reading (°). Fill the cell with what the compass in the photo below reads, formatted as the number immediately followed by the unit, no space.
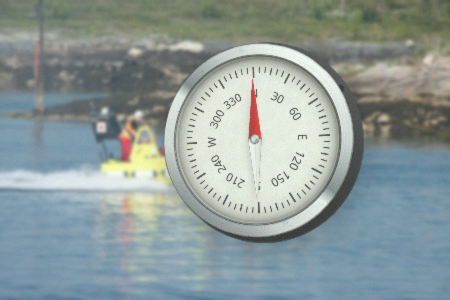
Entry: 0°
